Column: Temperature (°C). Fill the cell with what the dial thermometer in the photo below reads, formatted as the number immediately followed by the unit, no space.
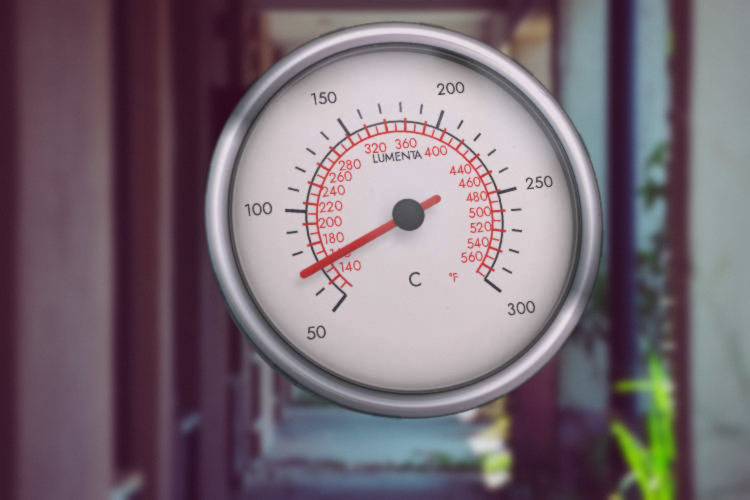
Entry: 70°C
